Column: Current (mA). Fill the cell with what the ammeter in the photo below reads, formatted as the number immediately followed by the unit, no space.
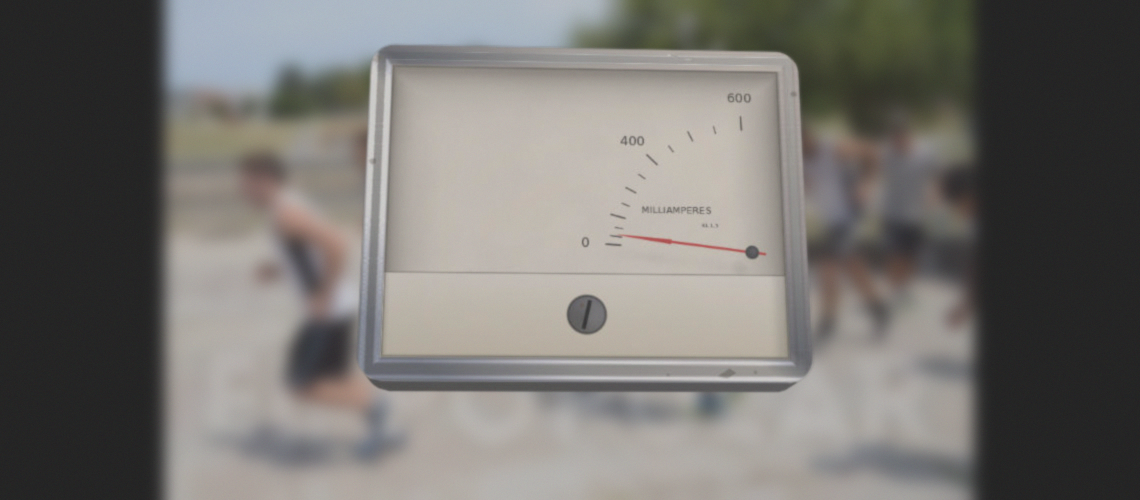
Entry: 100mA
